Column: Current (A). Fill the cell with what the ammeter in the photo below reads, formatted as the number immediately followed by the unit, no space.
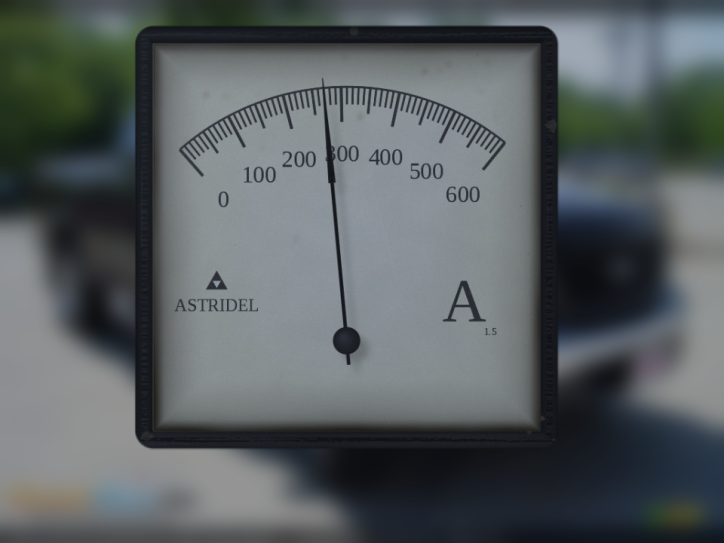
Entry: 270A
